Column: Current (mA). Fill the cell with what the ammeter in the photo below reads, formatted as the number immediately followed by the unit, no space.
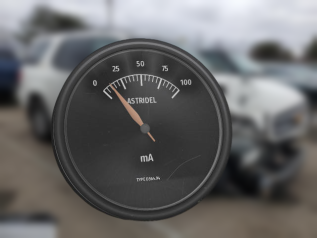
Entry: 10mA
